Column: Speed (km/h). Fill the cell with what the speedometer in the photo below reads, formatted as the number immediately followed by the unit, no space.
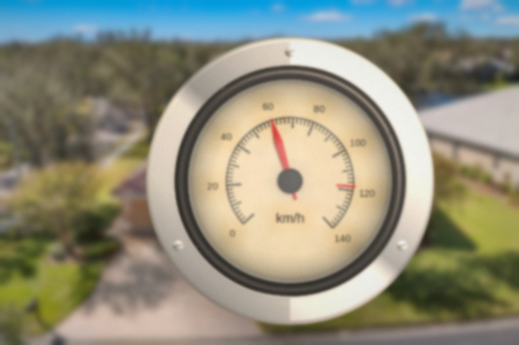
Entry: 60km/h
